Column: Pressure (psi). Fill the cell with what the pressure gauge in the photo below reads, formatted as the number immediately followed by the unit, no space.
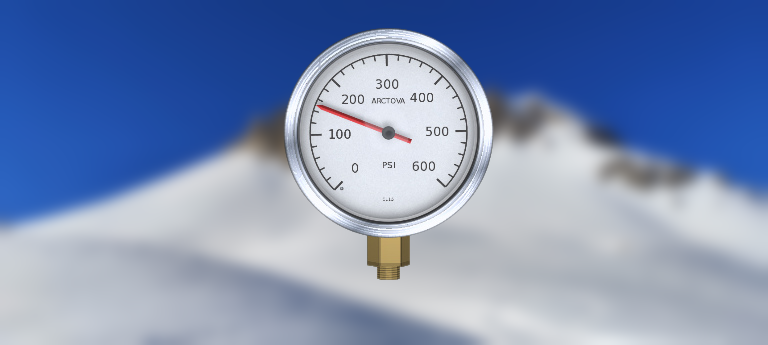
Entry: 150psi
